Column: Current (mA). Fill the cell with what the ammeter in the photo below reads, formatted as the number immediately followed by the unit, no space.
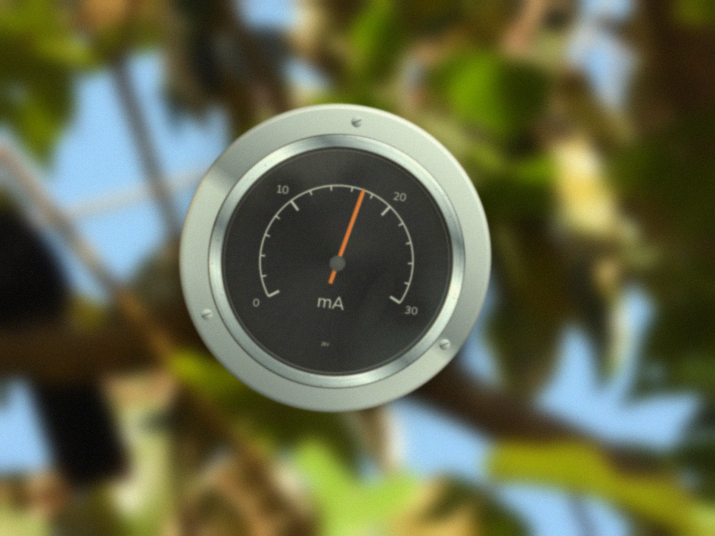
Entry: 17mA
